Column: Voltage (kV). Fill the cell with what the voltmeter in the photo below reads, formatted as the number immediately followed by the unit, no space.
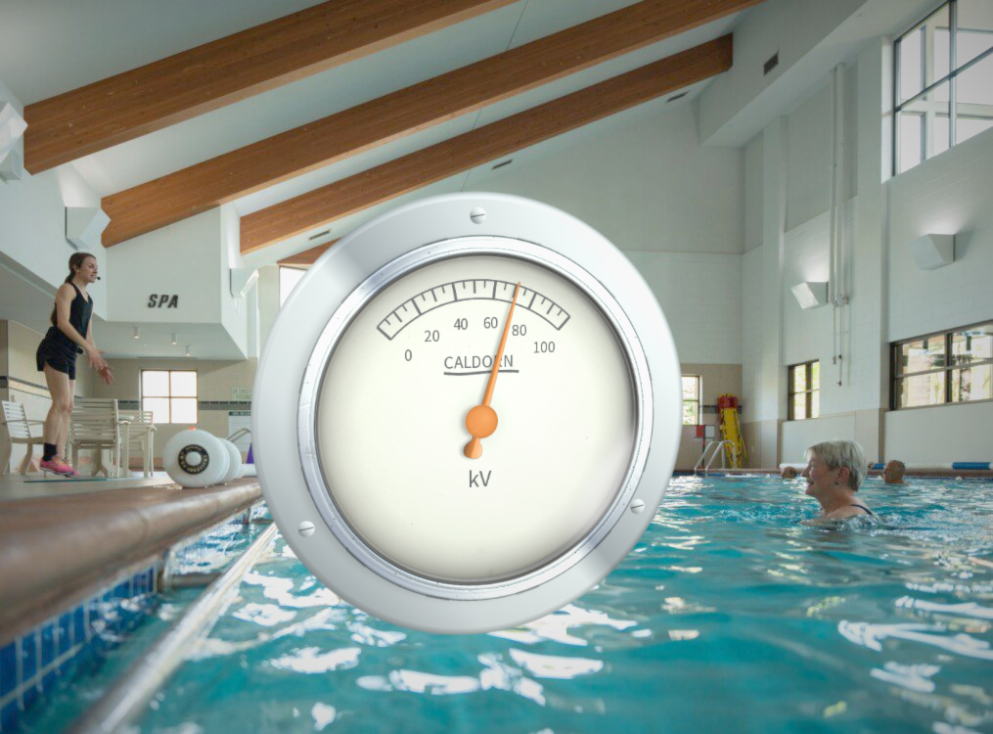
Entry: 70kV
